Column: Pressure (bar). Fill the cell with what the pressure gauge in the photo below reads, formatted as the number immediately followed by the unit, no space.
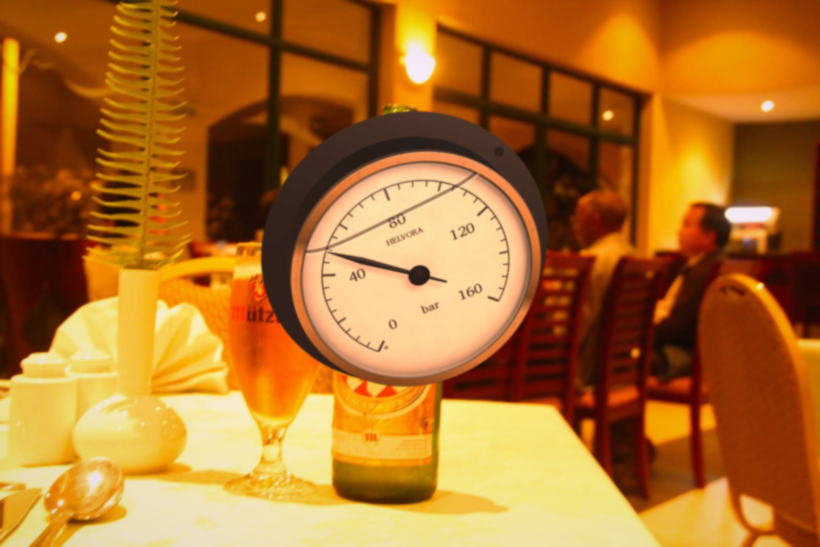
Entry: 50bar
